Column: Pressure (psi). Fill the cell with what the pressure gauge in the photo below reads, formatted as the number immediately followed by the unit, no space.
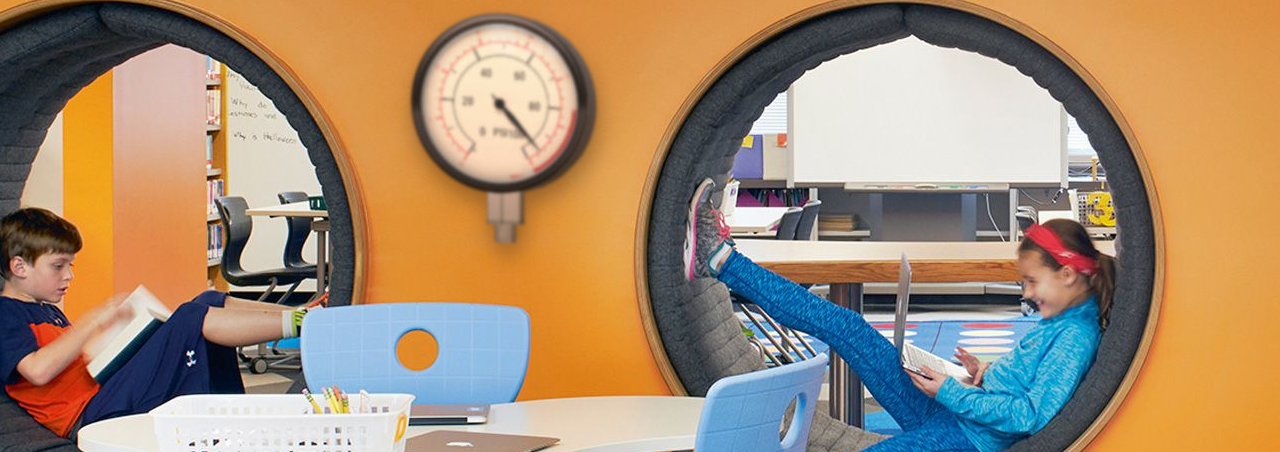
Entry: 95psi
